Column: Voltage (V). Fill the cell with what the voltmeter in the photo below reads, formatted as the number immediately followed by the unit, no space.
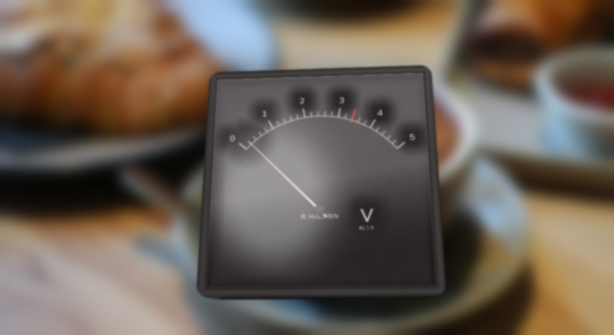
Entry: 0.2V
